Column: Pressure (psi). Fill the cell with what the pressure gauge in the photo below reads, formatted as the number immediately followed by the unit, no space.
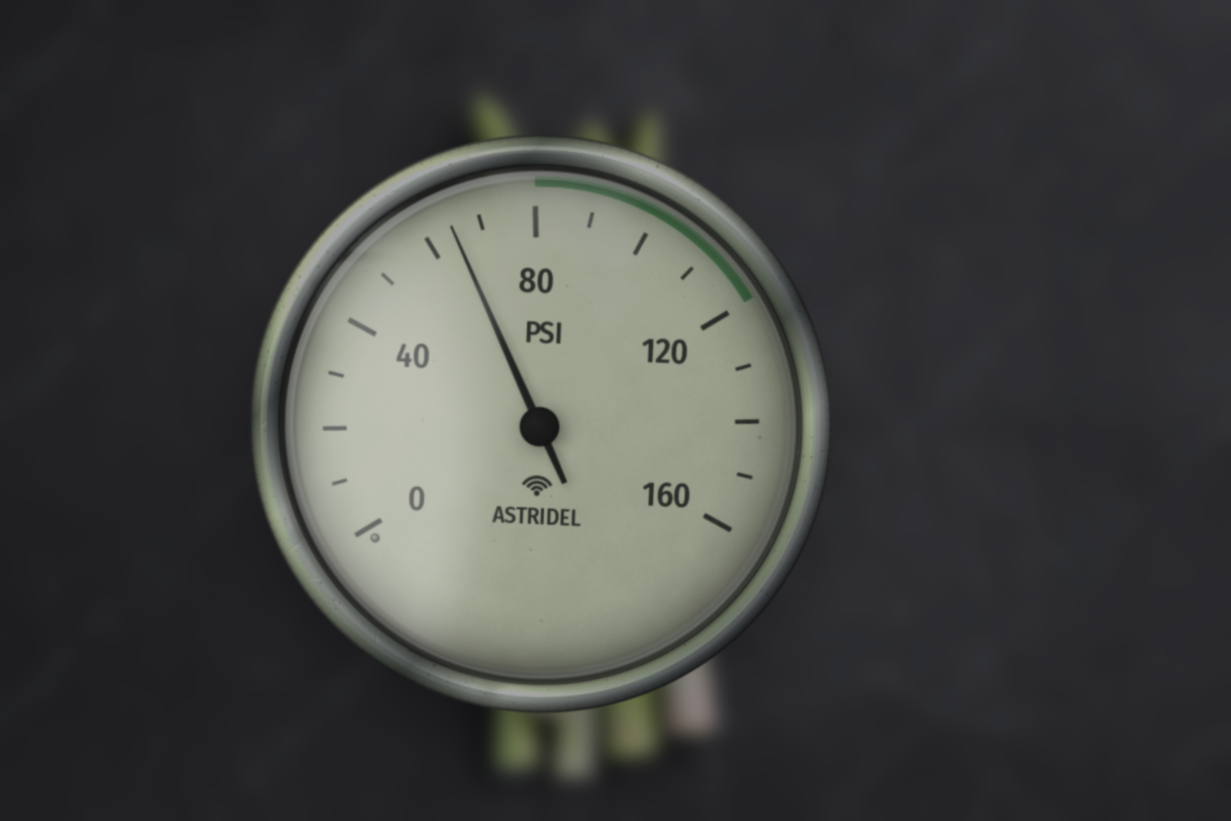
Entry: 65psi
